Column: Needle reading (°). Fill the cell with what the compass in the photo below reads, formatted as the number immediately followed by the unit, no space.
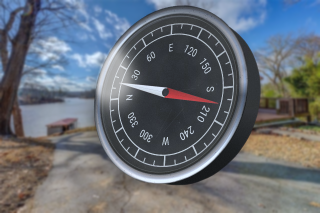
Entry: 195°
